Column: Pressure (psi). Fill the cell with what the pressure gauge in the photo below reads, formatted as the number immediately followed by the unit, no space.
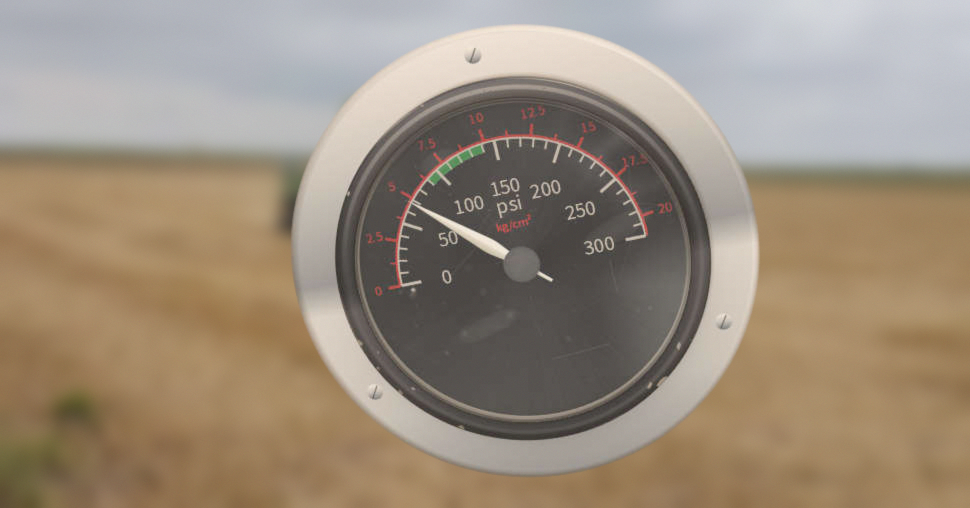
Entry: 70psi
